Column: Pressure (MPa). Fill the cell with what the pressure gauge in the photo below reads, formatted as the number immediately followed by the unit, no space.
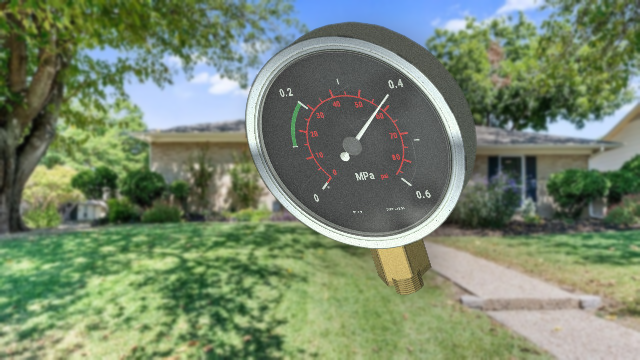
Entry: 0.4MPa
